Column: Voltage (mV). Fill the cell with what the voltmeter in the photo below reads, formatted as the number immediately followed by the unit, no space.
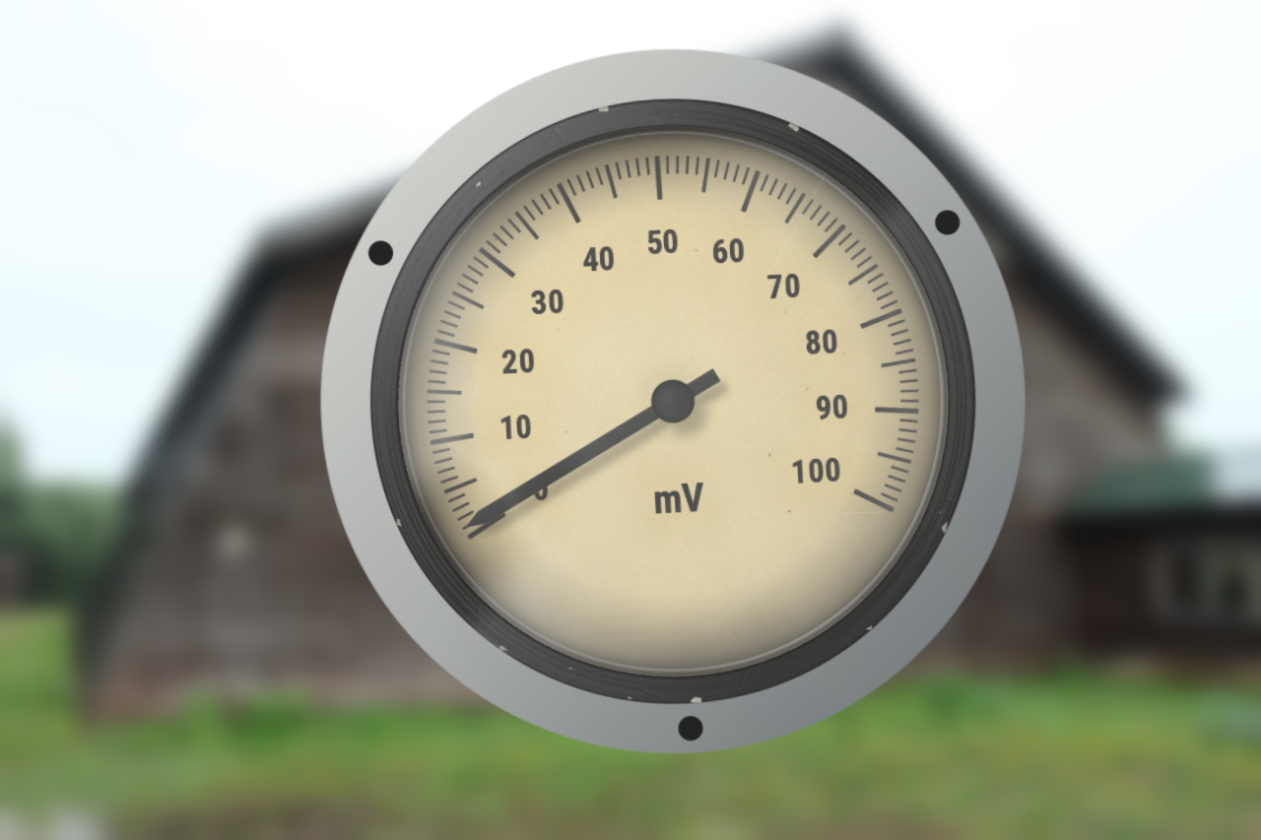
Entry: 1mV
